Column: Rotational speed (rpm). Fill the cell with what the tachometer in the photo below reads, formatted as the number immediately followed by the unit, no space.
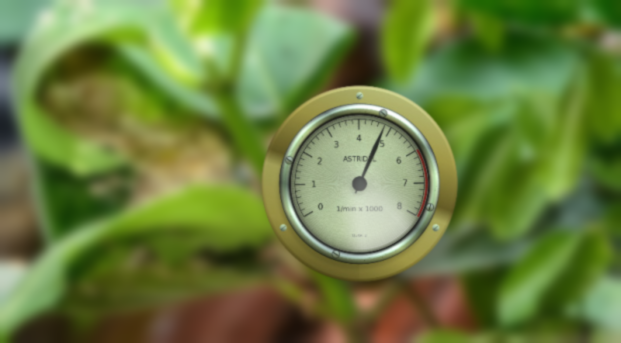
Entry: 4800rpm
